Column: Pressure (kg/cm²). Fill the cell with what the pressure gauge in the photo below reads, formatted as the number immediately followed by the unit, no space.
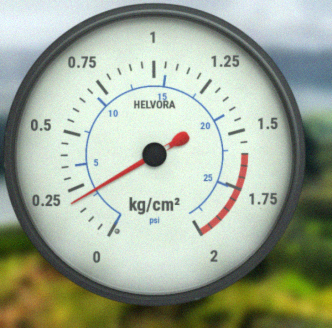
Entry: 0.2kg/cm²
